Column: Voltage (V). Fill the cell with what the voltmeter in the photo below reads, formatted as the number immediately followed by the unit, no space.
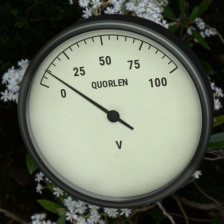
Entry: 10V
